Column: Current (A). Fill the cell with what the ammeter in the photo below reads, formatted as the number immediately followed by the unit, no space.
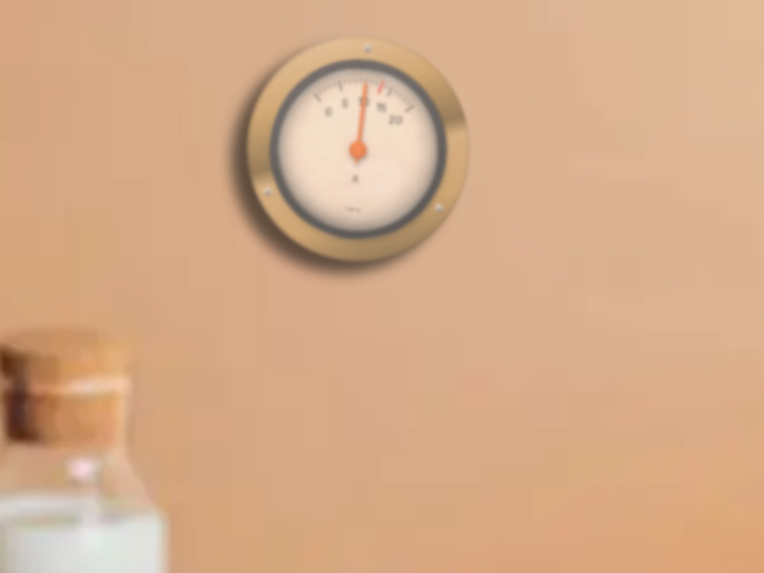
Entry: 10A
